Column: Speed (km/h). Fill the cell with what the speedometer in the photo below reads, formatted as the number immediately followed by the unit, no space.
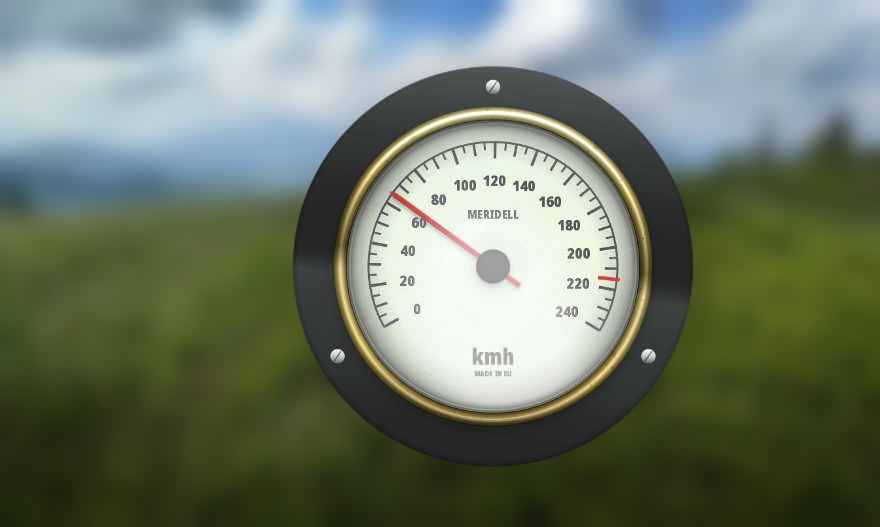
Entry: 65km/h
